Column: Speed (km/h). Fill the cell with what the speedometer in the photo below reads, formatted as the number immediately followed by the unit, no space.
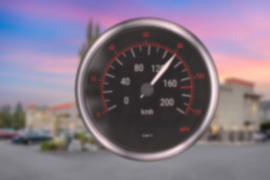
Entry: 130km/h
